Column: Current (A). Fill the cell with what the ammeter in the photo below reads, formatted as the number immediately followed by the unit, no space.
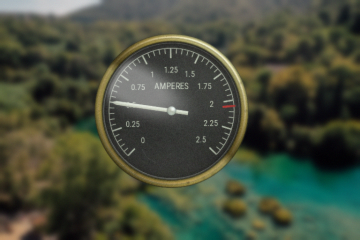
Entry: 0.5A
